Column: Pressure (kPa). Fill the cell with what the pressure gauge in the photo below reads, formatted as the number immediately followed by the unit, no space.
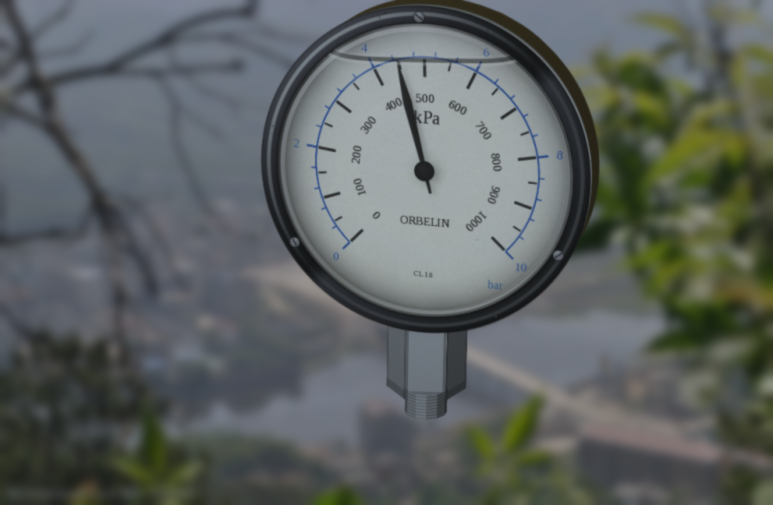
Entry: 450kPa
